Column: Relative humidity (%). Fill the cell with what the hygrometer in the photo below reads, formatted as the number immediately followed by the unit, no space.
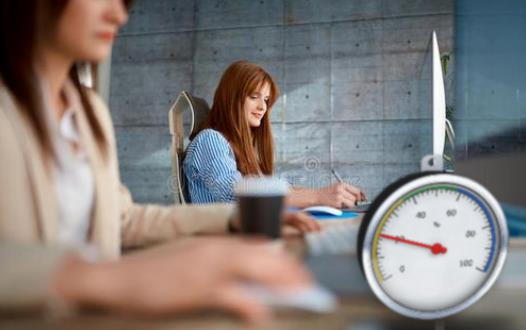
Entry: 20%
